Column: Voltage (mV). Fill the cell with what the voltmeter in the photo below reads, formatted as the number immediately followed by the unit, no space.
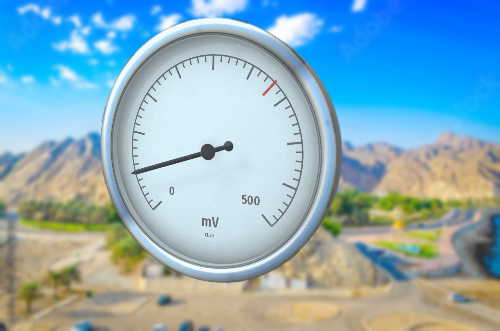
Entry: 50mV
